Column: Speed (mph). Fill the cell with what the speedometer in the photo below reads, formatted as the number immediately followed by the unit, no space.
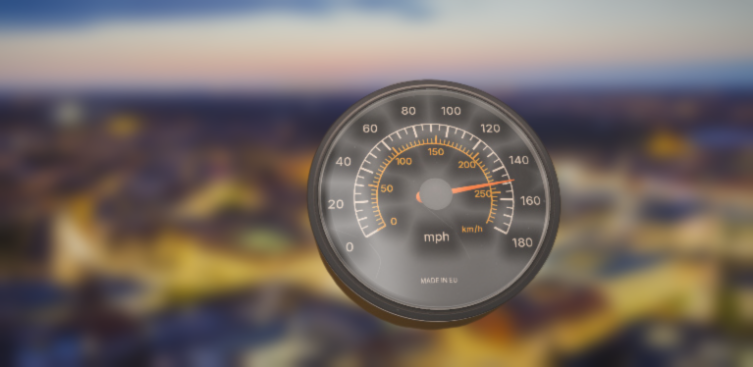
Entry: 150mph
